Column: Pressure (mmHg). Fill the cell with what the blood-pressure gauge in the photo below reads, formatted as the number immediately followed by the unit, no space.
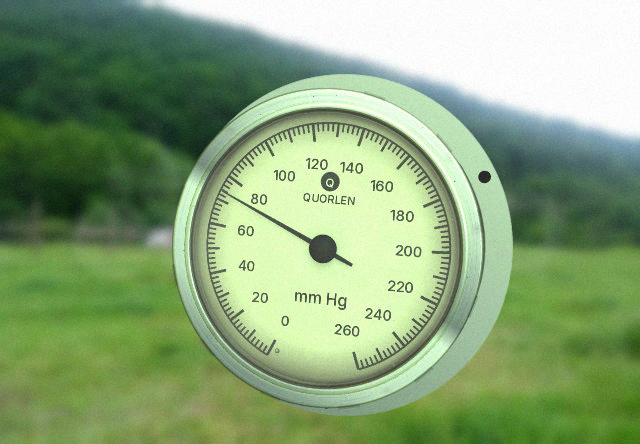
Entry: 74mmHg
